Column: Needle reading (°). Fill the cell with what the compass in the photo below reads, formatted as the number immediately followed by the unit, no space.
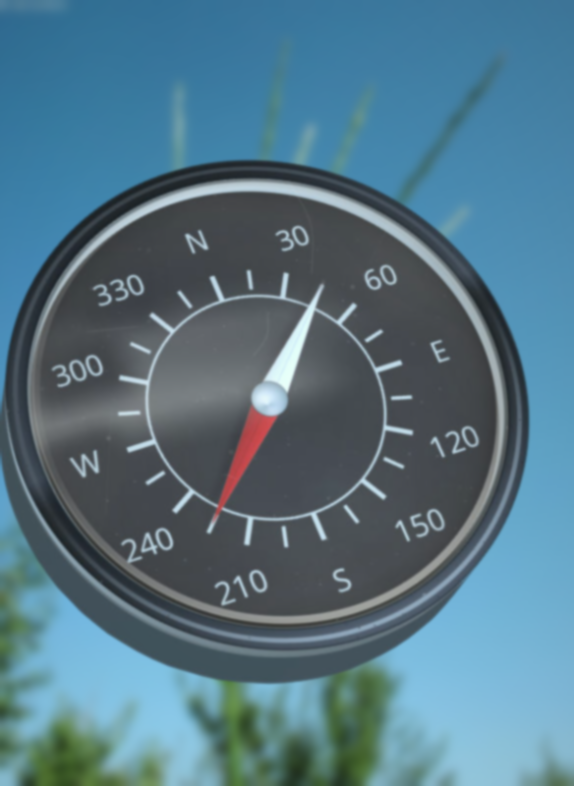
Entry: 225°
